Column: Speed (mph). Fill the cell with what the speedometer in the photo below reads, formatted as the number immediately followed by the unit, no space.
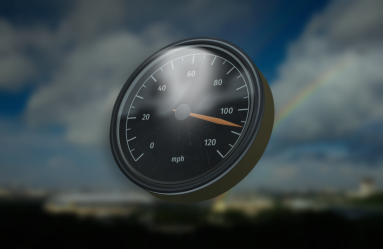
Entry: 107.5mph
